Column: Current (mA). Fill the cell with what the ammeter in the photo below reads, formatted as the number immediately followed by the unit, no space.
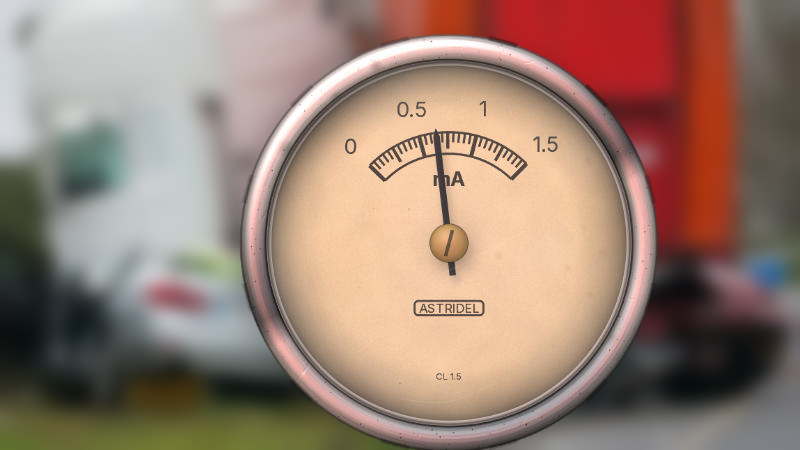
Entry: 0.65mA
